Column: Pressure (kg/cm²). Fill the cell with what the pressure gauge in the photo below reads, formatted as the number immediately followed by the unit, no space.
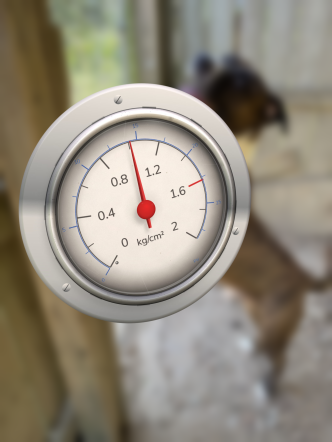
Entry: 1kg/cm²
